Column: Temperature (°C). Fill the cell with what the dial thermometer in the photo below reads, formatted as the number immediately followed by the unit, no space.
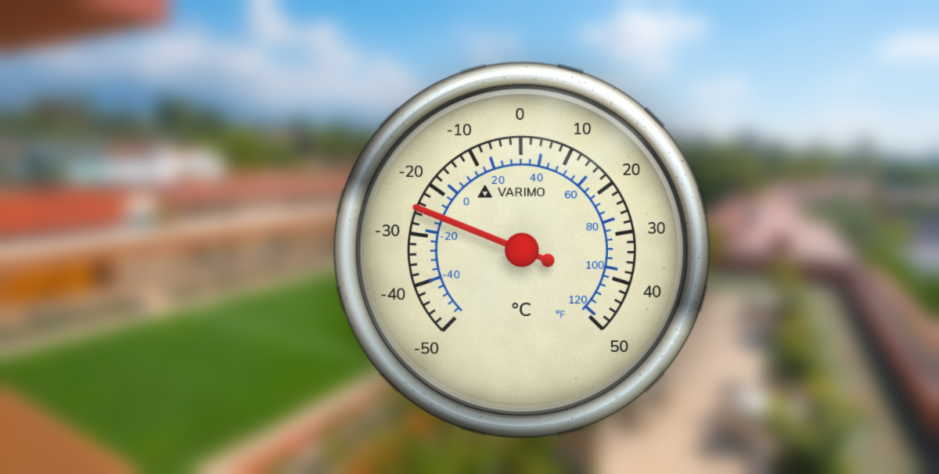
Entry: -25°C
